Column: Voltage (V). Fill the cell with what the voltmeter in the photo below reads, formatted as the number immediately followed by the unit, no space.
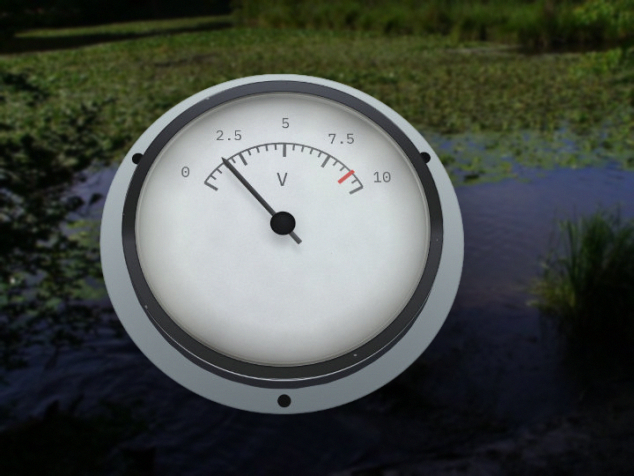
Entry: 1.5V
